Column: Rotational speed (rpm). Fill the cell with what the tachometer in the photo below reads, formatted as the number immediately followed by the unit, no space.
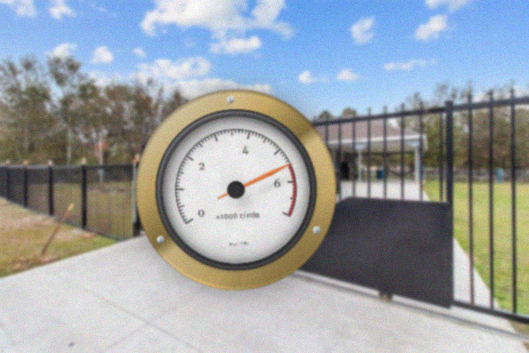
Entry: 5500rpm
